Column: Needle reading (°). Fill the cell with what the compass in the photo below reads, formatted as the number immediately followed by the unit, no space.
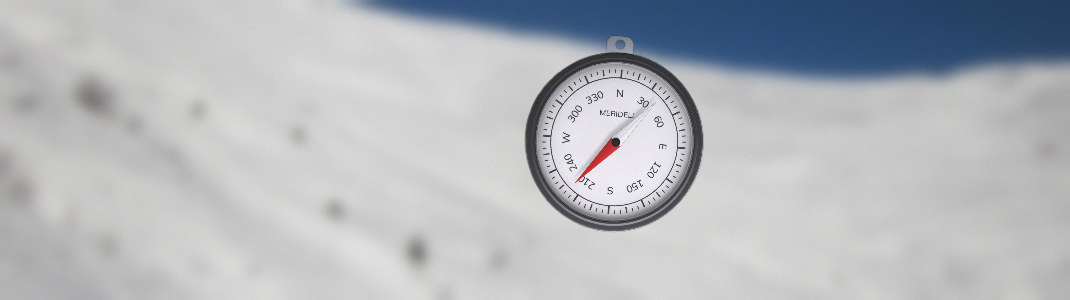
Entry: 220°
